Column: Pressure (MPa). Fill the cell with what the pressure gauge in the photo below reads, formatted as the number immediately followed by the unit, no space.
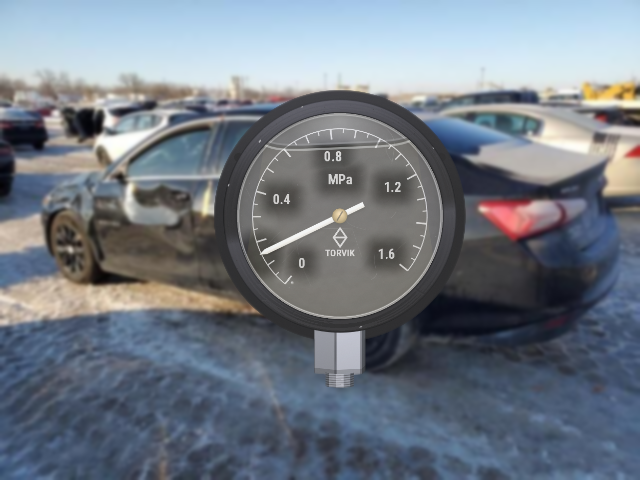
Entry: 0.15MPa
